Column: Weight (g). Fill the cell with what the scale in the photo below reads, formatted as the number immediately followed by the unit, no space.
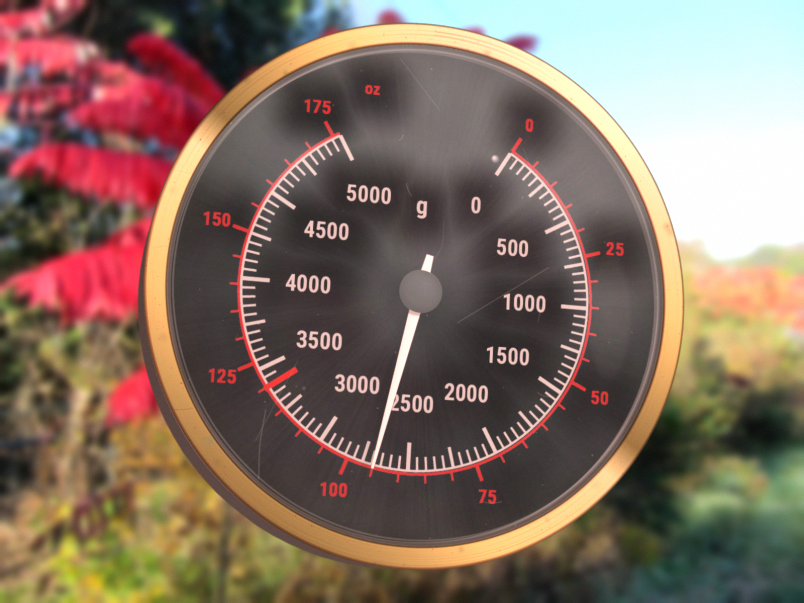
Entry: 2700g
